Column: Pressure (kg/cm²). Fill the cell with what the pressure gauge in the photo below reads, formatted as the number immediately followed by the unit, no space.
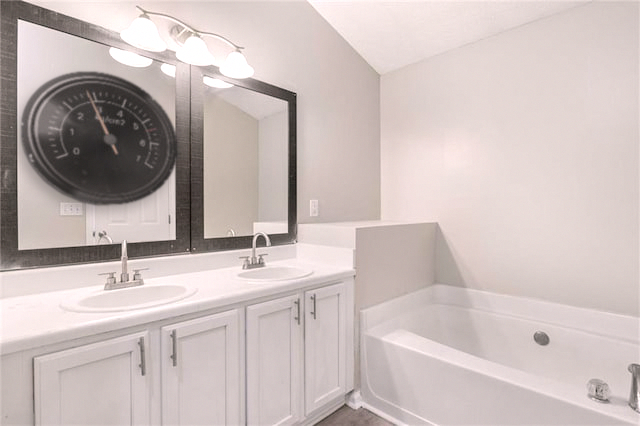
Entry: 2.8kg/cm²
